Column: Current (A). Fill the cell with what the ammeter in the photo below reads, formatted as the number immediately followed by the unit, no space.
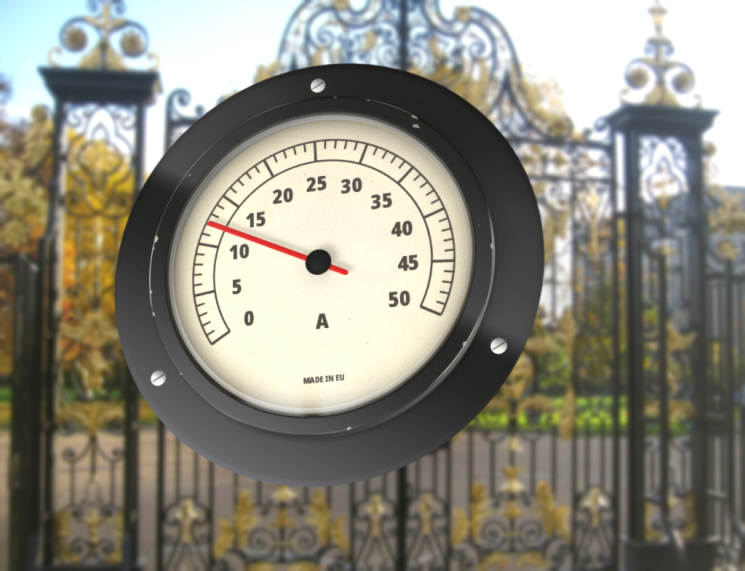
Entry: 12A
